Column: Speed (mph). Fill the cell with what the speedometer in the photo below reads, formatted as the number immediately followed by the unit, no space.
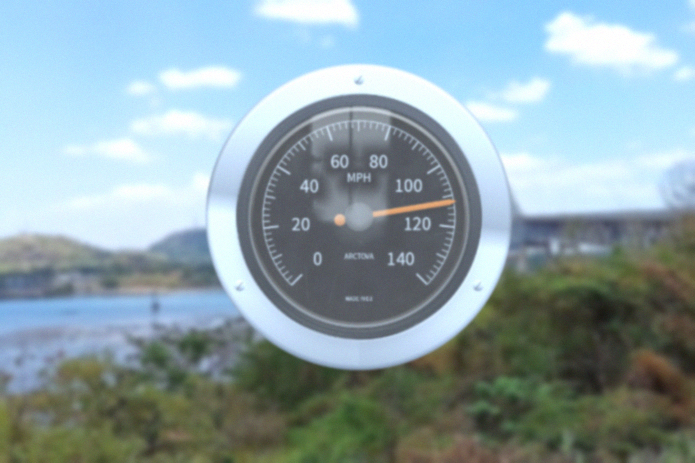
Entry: 112mph
